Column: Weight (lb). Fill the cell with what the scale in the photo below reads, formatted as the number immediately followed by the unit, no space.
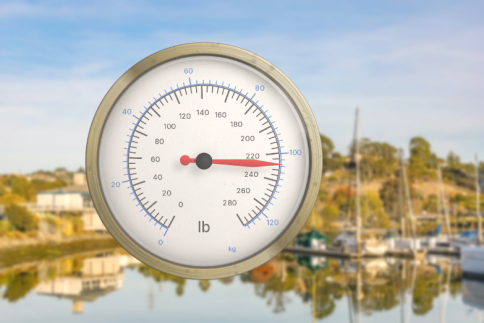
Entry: 228lb
